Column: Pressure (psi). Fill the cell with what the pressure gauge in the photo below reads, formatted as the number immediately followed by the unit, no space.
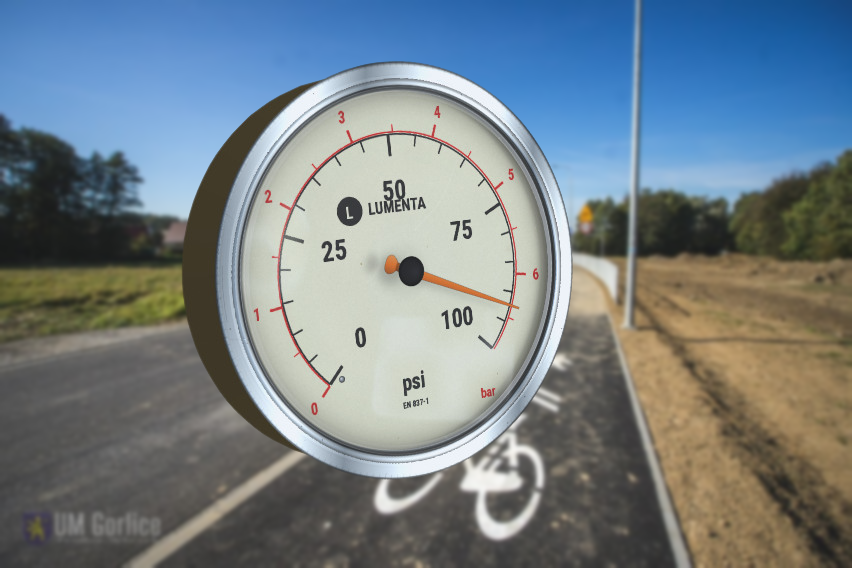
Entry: 92.5psi
